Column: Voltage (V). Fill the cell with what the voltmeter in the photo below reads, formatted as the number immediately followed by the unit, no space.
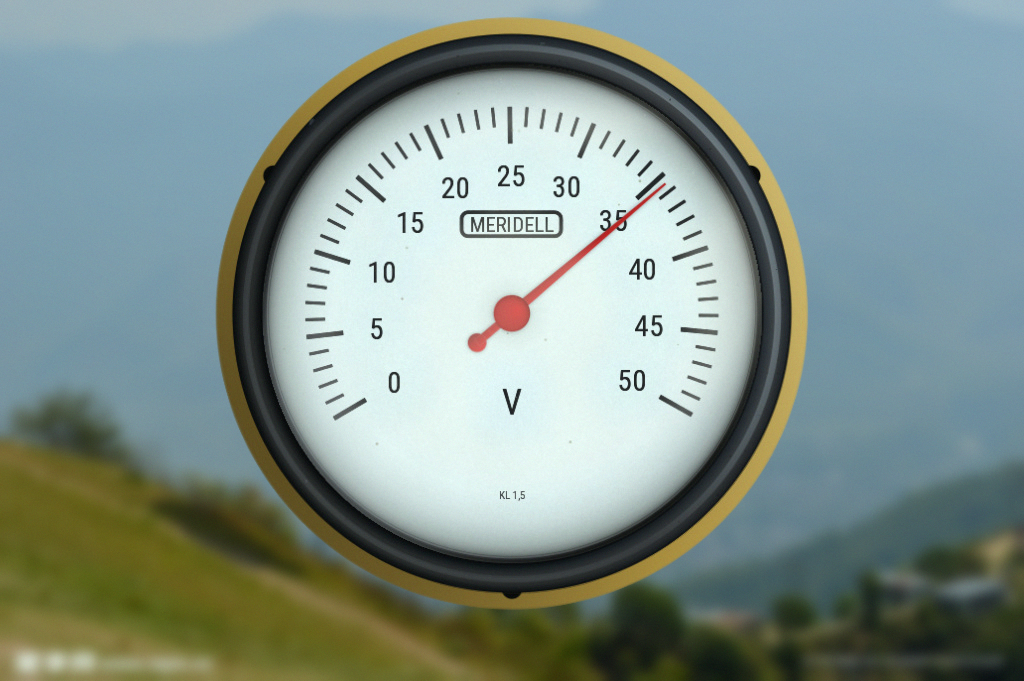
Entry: 35.5V
